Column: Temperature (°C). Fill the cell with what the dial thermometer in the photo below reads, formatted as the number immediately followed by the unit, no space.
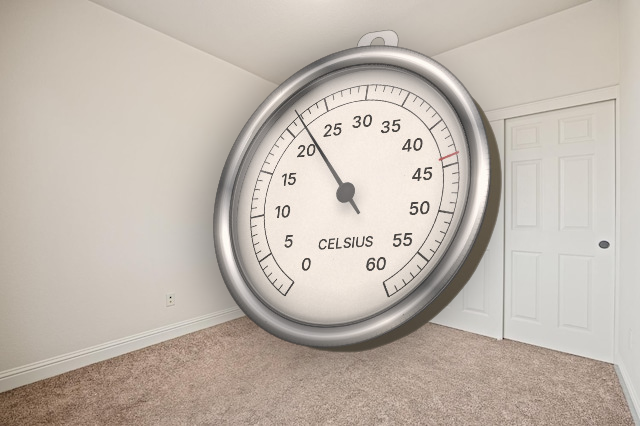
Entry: 22°C
